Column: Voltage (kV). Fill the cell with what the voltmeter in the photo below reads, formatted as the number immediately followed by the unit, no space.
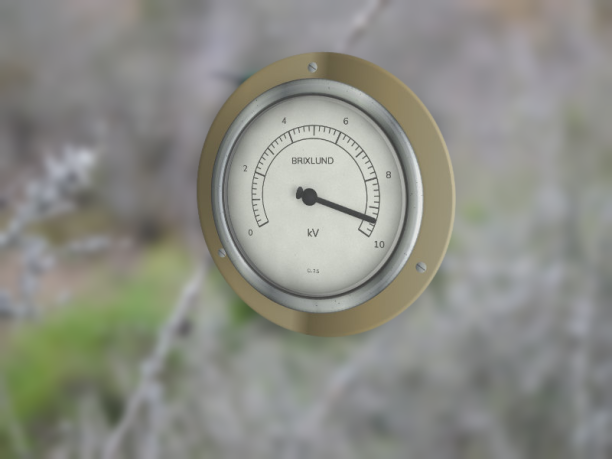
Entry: 9.4kV
